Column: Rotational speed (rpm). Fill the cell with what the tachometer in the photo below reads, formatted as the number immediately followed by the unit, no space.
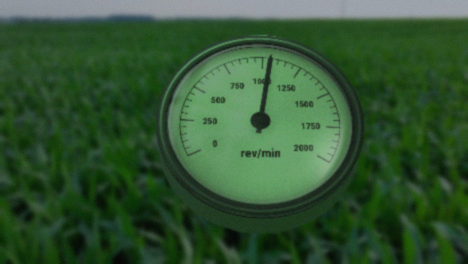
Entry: 1050rpm
